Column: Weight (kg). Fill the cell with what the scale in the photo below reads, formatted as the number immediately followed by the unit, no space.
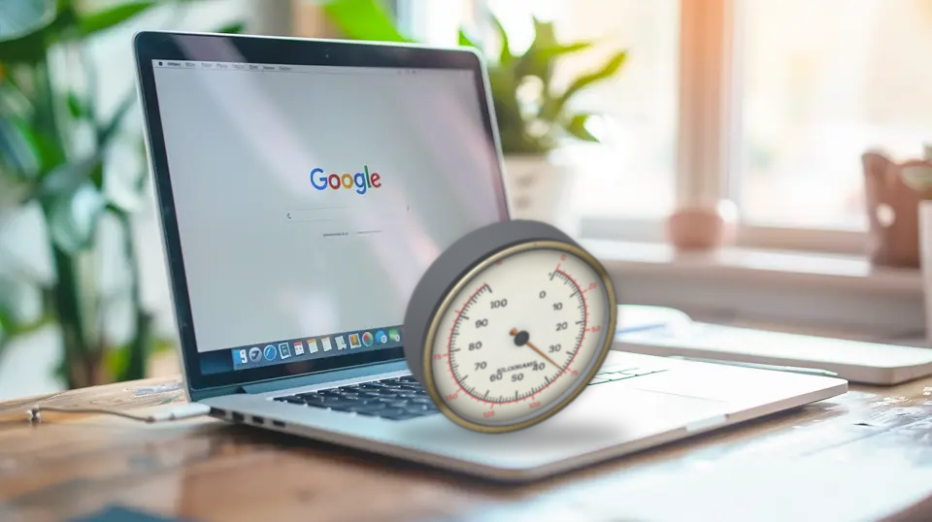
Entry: 35kg
